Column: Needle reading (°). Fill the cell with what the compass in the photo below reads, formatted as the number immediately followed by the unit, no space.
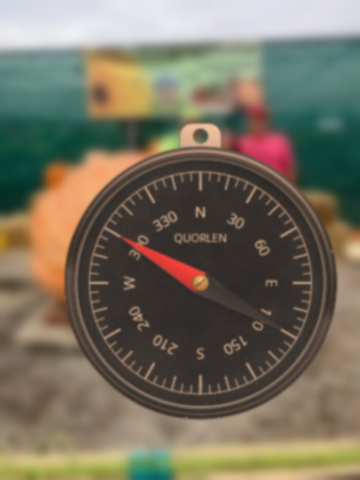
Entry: 300°
